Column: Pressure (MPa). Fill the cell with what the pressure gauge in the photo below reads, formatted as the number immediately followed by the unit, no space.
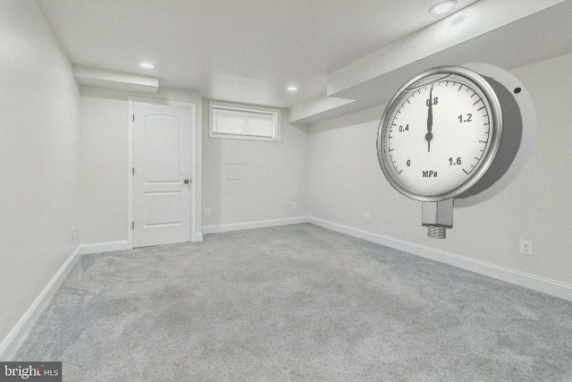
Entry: 0.8MPa
